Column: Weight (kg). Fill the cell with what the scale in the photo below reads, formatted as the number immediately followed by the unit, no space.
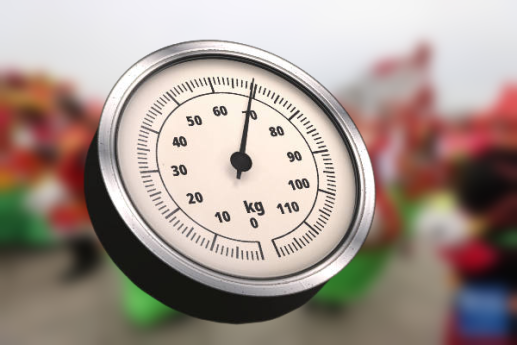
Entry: 69kg
